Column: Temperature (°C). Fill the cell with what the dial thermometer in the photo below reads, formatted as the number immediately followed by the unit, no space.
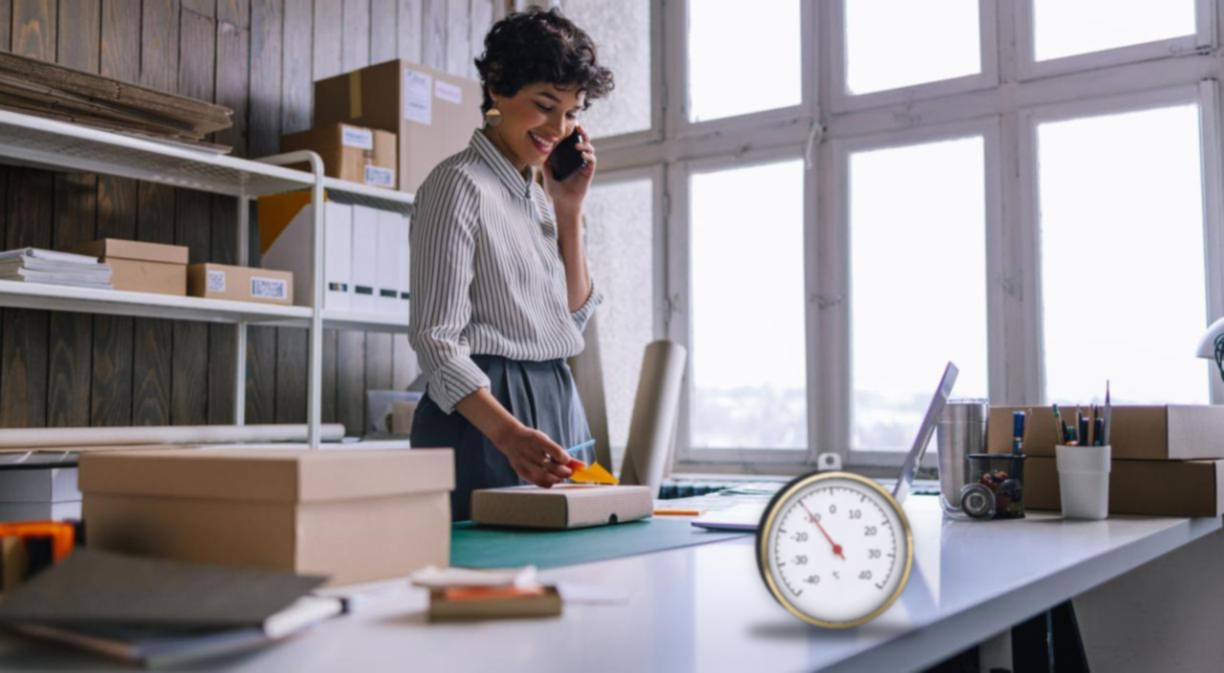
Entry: -10°C
